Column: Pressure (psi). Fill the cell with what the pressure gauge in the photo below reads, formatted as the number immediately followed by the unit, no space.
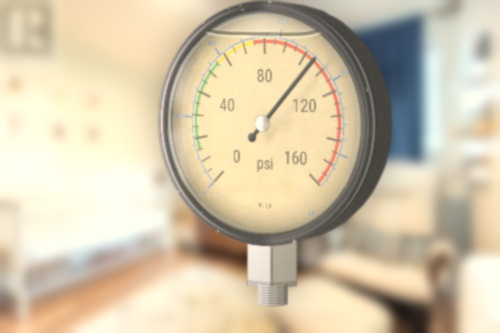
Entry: 105psi
